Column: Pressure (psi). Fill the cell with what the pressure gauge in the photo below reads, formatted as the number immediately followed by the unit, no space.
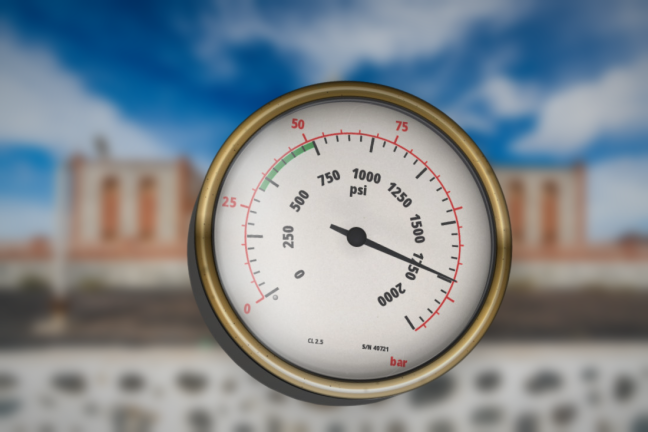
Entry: 1750psi
